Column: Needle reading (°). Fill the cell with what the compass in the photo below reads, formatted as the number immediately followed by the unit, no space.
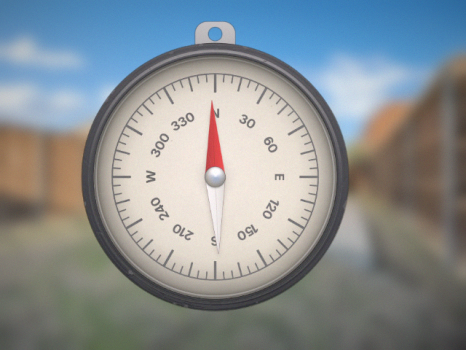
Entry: 357.5°
